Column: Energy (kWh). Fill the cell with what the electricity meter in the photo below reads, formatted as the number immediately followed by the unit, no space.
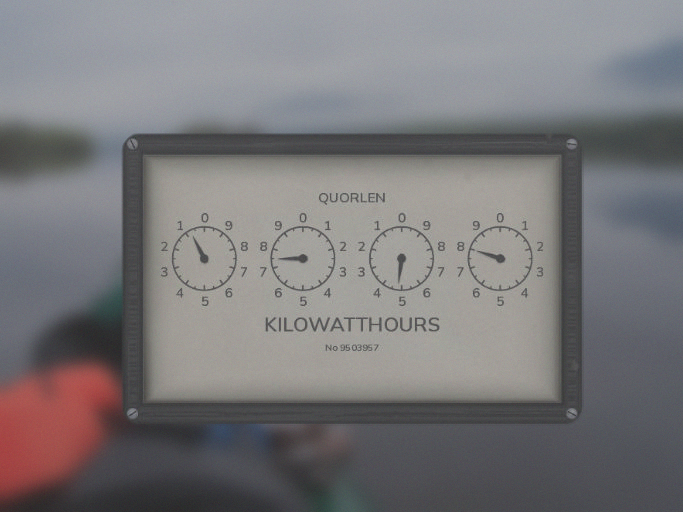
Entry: 748kWh
